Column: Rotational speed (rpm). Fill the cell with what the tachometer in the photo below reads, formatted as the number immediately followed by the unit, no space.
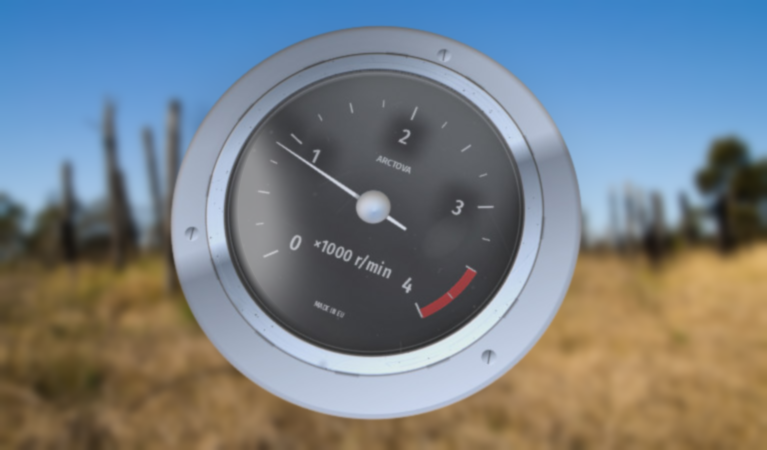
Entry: 875rpm
